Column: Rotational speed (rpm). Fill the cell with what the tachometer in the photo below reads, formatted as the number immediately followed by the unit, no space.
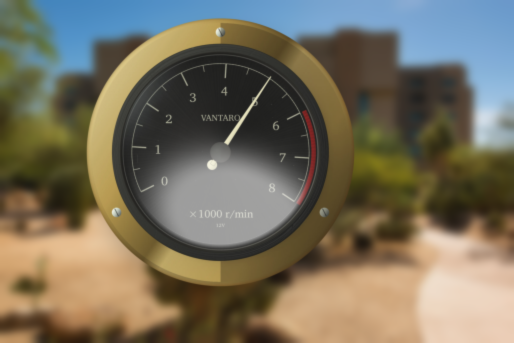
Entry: 5000rpm
